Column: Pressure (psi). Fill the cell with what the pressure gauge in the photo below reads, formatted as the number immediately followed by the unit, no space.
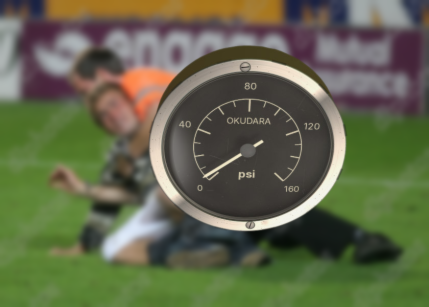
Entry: 5psi
